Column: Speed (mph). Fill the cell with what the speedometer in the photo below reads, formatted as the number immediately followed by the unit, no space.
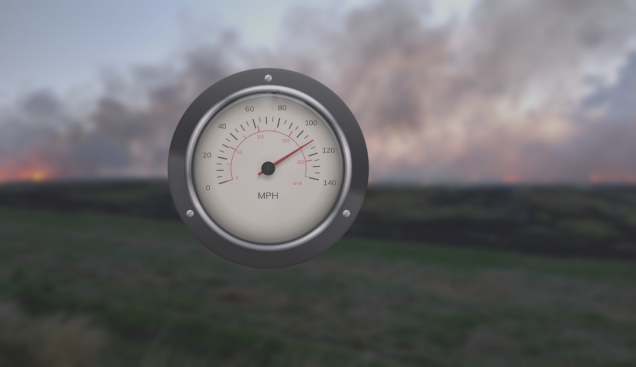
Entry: 110mph
